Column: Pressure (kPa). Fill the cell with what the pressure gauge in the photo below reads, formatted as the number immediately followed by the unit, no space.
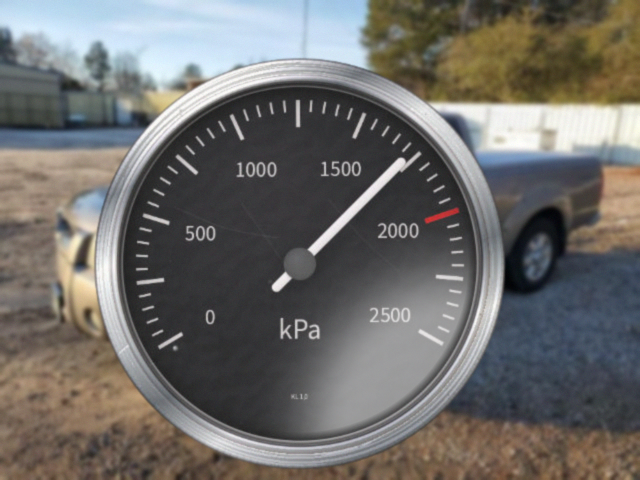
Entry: 1725kPa
